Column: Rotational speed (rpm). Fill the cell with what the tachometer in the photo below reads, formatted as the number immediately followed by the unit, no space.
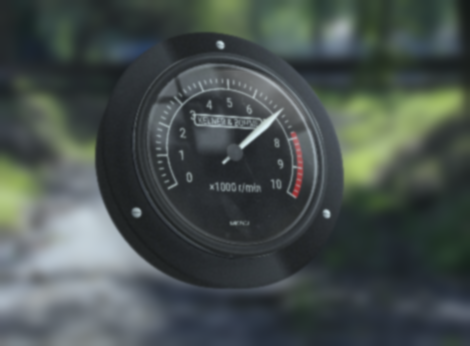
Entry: 7000rpm
